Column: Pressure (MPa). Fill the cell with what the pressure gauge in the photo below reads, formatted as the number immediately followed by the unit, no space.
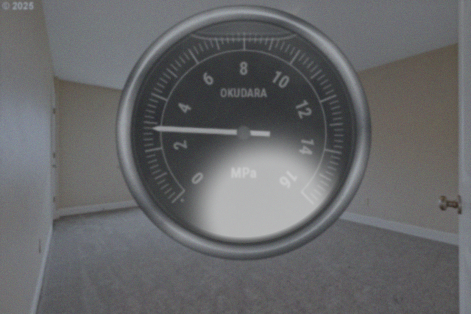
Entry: 2.8MPa
